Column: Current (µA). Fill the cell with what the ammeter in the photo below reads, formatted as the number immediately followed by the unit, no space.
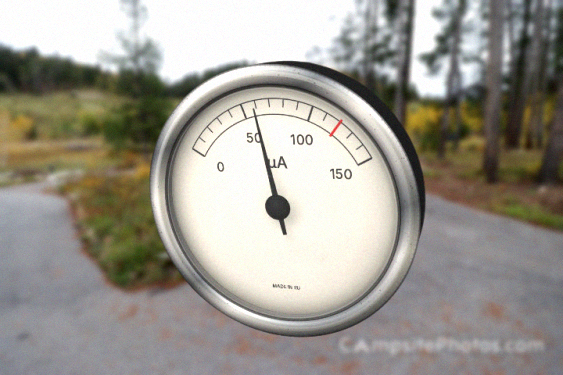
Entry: 60µA
